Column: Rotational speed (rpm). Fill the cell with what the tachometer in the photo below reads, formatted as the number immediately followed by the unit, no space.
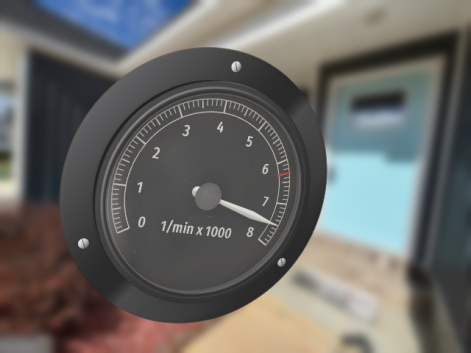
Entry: 7500rpm
